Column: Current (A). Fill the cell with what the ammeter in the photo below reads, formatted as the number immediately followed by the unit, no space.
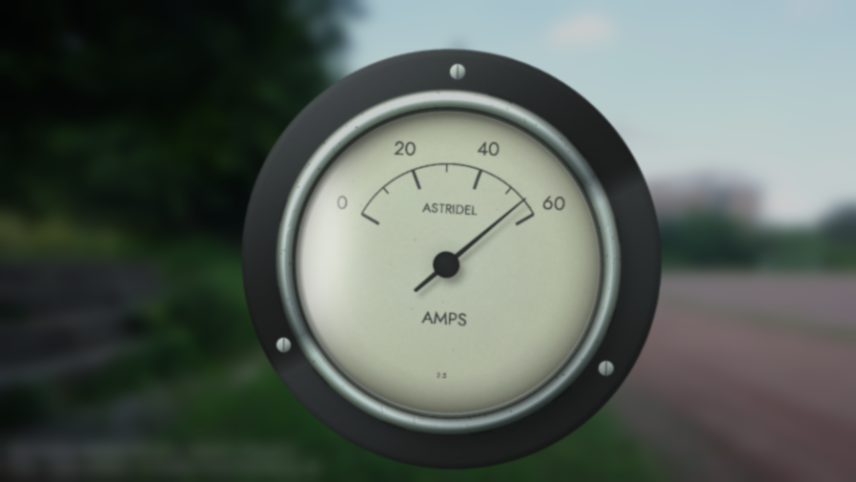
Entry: 55A
